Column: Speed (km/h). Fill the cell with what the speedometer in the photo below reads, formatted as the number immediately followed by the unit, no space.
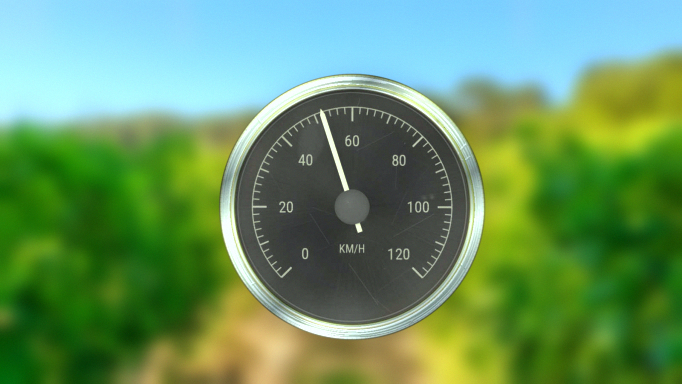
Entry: 52km/h
